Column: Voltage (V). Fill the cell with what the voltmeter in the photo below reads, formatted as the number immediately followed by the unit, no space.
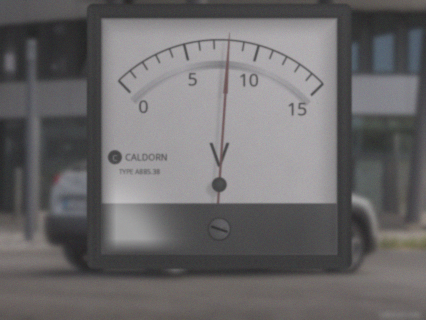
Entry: 8V
